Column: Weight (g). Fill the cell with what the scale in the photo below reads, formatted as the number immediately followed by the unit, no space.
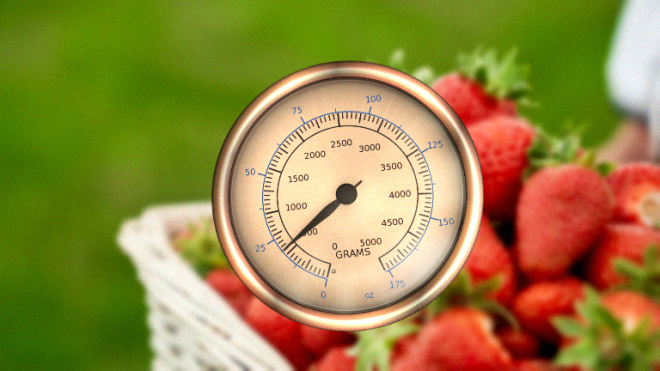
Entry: 550g
